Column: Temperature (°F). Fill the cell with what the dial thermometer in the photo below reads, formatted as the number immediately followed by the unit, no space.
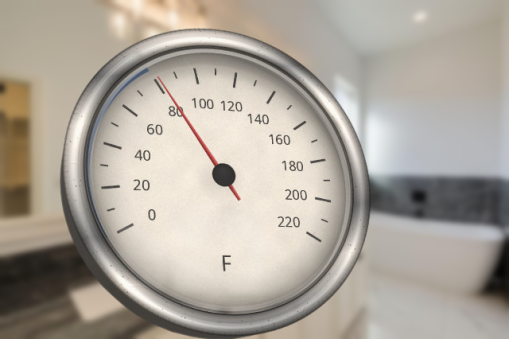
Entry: 80°F
